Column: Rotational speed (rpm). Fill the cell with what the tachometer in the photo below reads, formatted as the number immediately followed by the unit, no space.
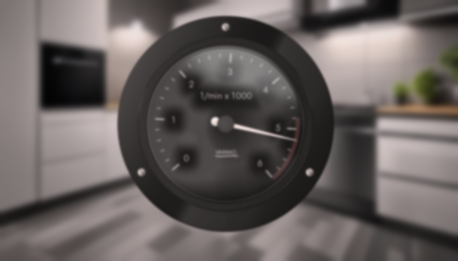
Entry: 5200rpm
